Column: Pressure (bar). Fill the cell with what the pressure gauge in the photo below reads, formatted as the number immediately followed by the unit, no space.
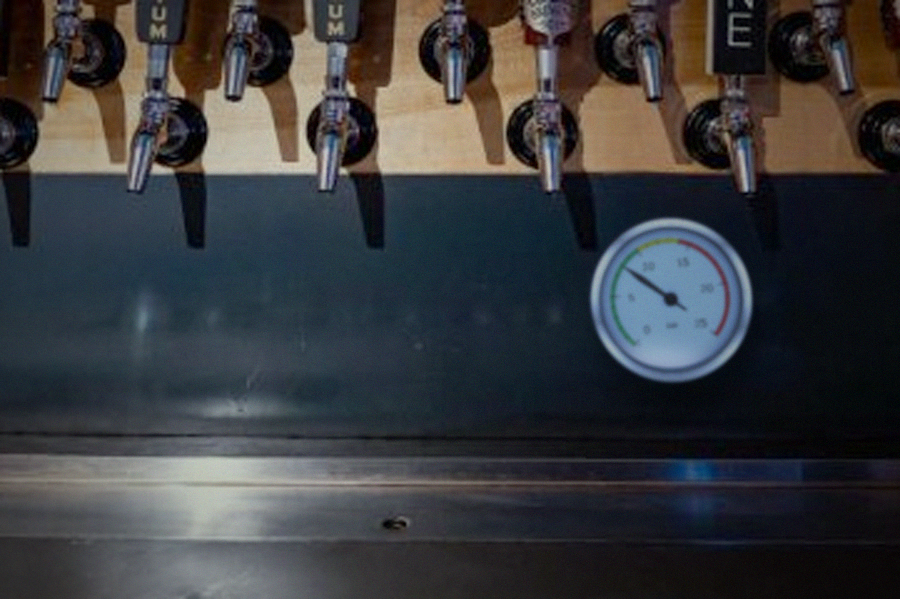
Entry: 8bar
